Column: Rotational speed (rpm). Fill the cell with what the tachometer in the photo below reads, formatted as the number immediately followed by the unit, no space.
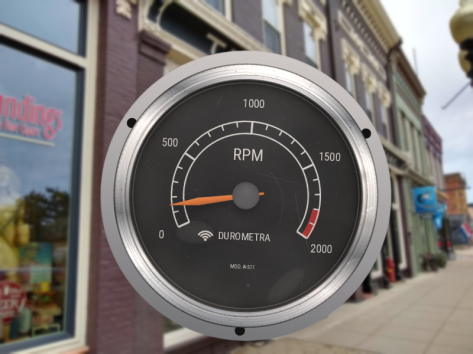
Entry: 150rpm
